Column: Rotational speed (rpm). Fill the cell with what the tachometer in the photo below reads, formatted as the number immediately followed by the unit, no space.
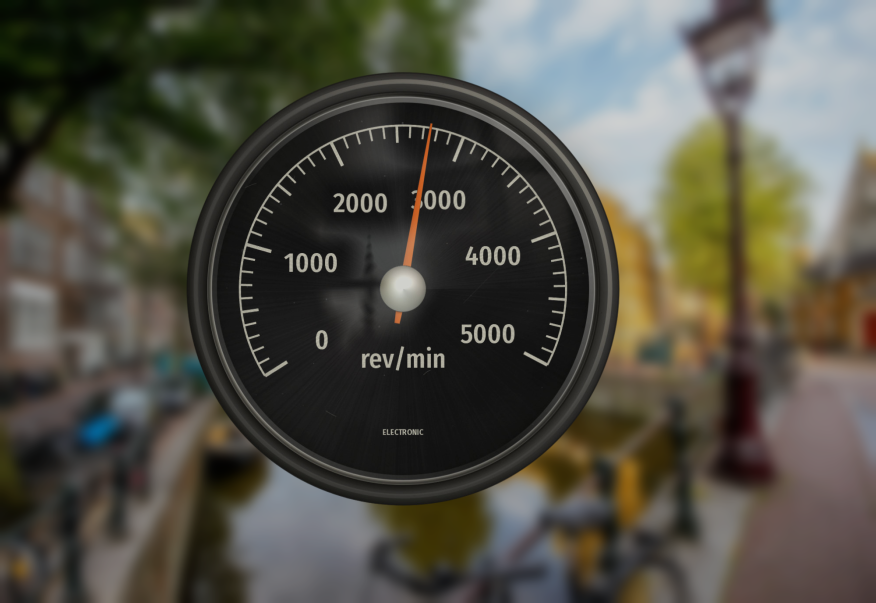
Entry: 2750rpm
